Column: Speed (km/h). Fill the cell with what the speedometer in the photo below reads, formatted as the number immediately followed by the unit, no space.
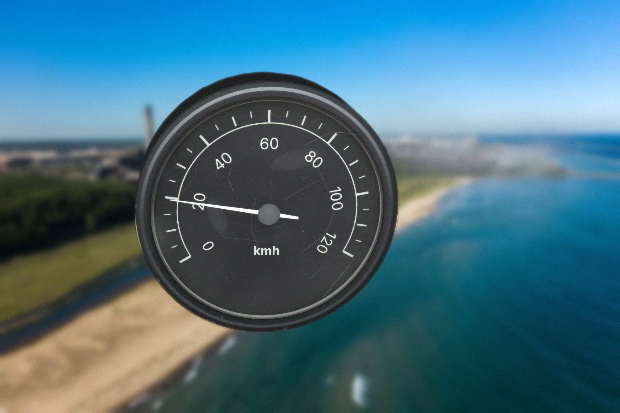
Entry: 20km/h
